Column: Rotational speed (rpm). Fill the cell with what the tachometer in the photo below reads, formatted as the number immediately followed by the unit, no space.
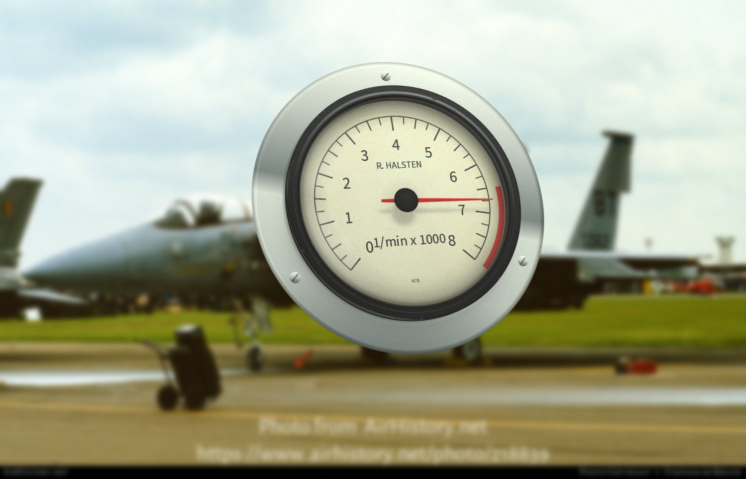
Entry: 6750rpm
